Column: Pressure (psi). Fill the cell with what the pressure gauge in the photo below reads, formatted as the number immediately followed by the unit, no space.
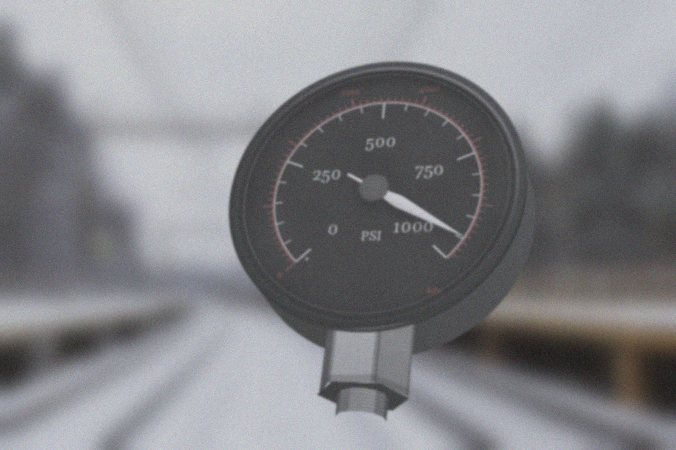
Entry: 950psi
